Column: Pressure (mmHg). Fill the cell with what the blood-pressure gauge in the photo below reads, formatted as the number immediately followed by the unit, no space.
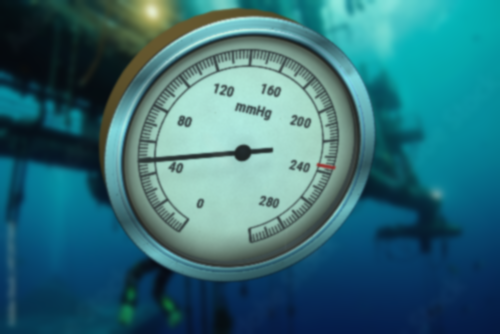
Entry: 50mmHg
